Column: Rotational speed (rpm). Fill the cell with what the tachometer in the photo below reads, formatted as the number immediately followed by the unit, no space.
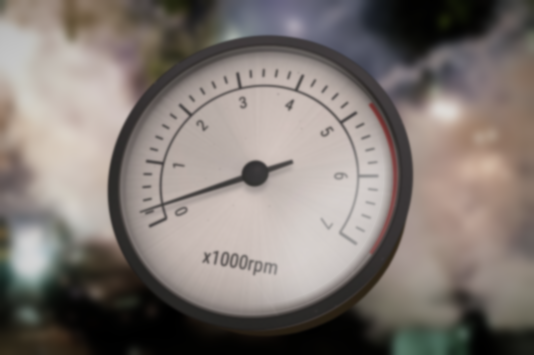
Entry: 200rpm
